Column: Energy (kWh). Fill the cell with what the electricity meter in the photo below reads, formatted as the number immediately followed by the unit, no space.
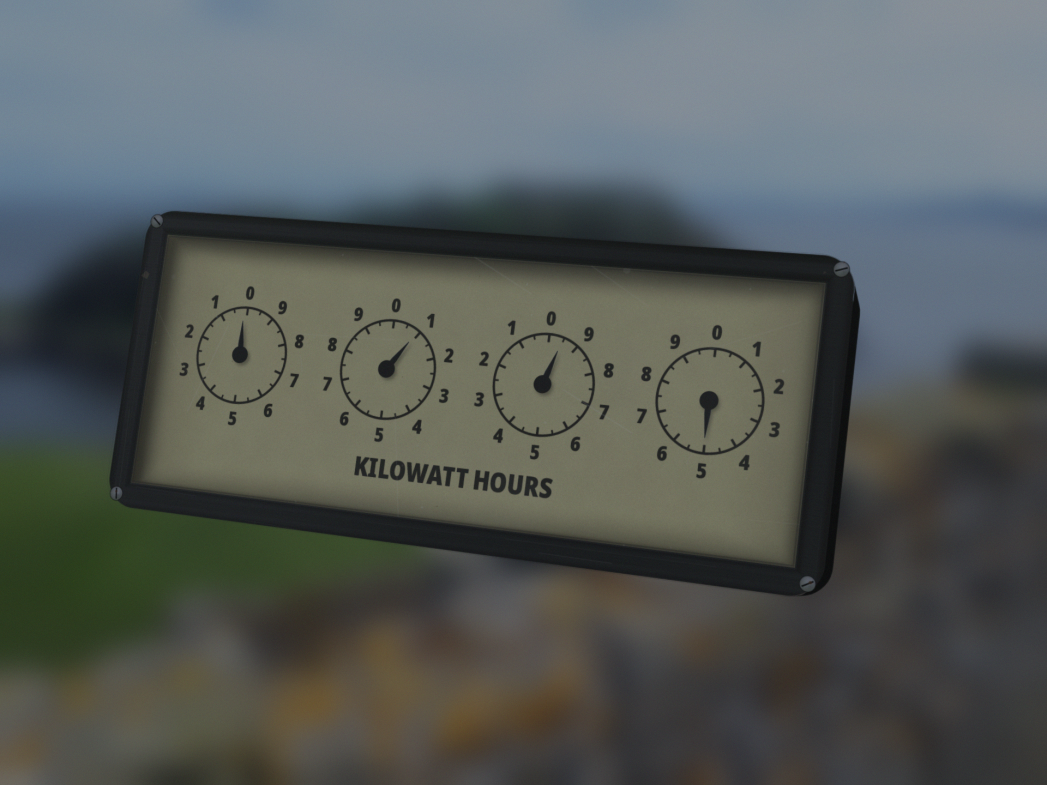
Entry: 95kWh
